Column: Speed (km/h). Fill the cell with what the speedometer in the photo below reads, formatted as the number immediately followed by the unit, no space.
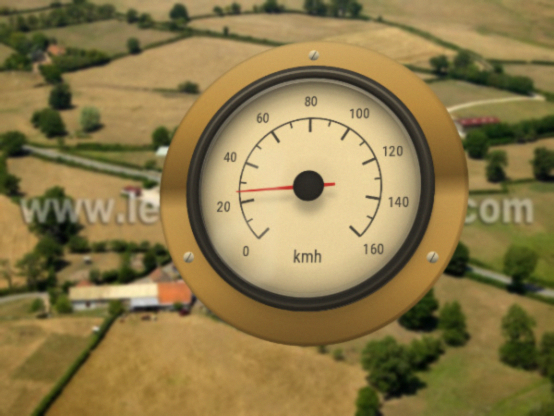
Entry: 25km/h
